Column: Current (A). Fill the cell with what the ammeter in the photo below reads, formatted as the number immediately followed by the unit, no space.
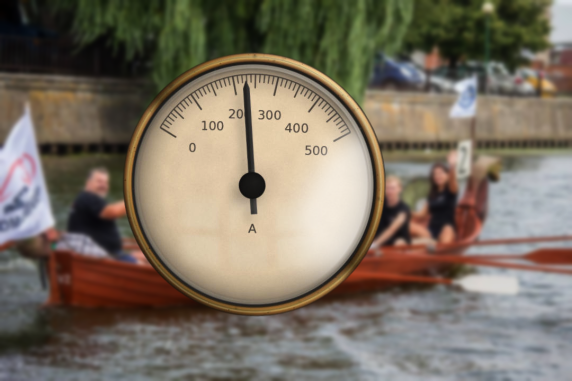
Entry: 230A
